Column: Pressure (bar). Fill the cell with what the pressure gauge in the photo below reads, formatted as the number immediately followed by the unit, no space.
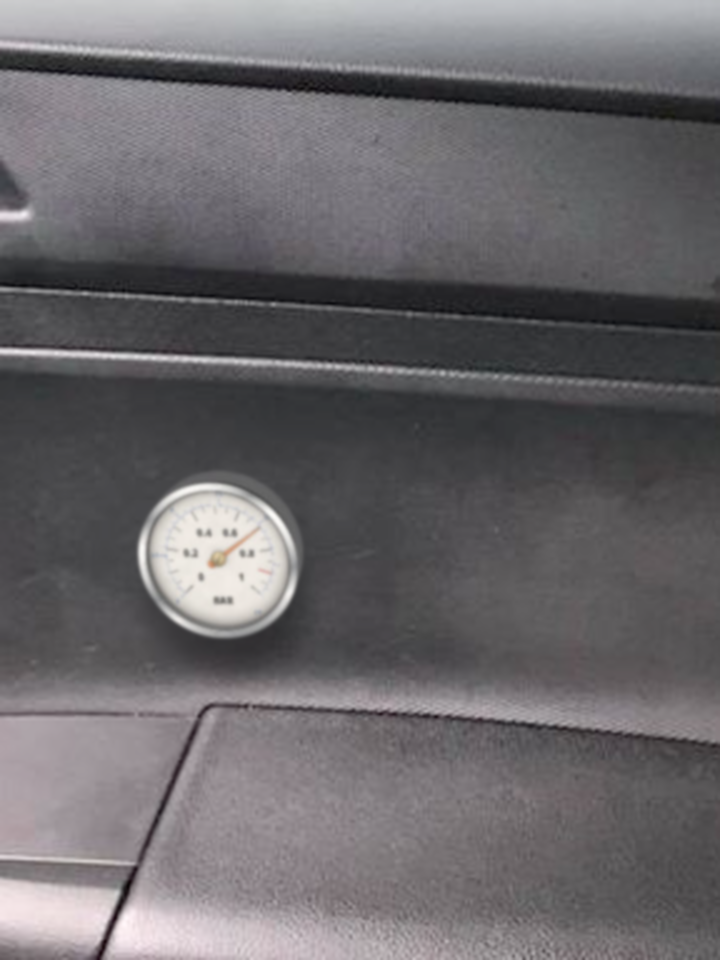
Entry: 0.7bar
